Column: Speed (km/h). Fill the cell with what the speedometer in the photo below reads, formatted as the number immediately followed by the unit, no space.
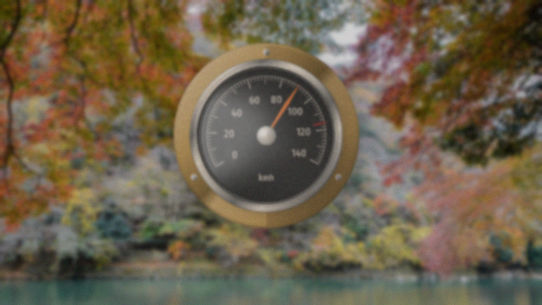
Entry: 90km/h
